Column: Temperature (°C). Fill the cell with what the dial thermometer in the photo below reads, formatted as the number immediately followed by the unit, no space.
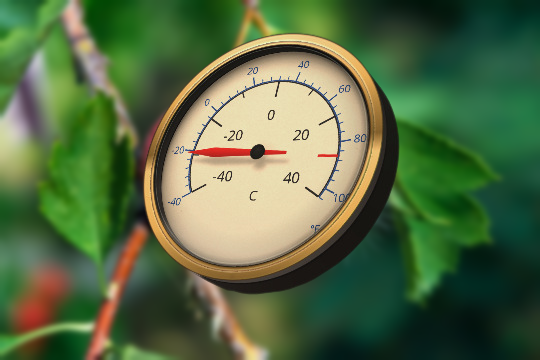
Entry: -30°C
